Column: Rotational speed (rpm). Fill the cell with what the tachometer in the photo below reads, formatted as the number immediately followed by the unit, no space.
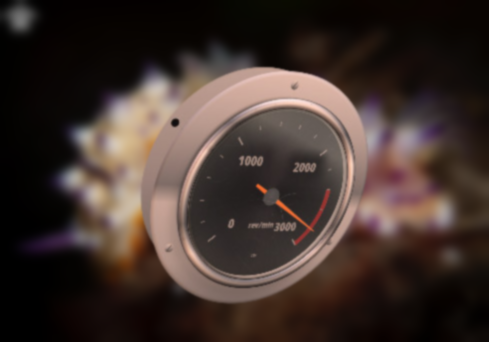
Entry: 2800rpm
